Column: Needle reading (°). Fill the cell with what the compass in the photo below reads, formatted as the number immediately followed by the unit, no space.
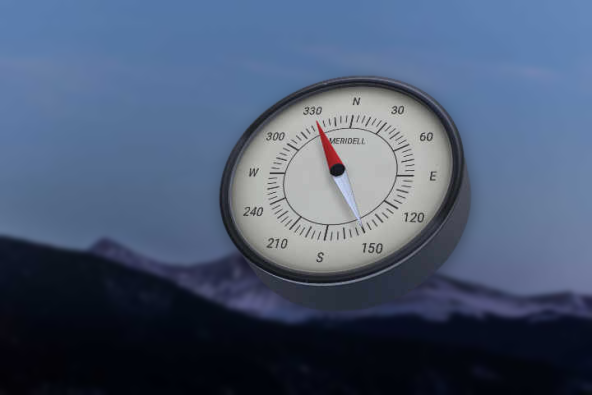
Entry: 330°
